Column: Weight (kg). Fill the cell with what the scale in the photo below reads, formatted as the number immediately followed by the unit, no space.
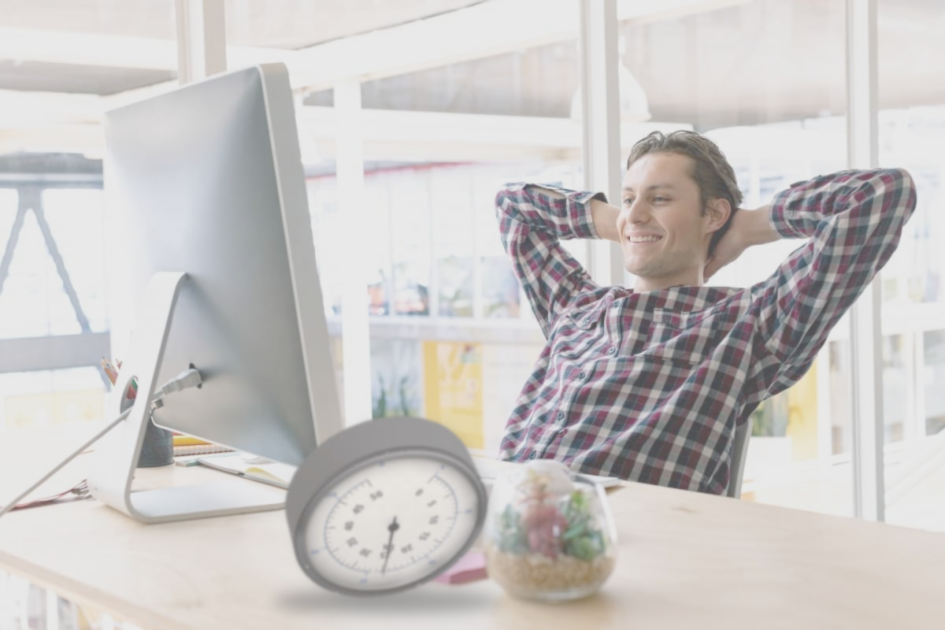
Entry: 25kg
